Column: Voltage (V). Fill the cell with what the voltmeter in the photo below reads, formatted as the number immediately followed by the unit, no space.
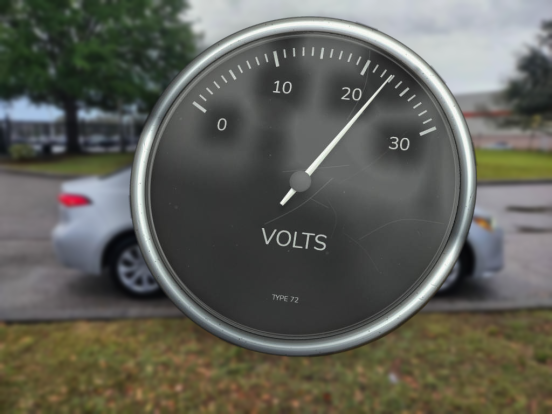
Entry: 23V
